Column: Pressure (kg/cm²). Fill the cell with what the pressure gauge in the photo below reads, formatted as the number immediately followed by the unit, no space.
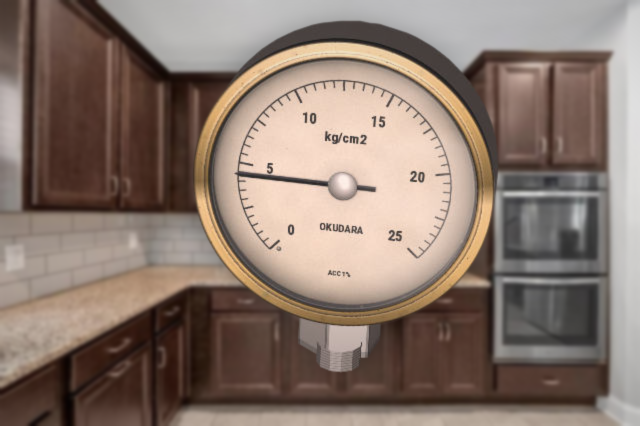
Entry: 4.5kg/cm²
